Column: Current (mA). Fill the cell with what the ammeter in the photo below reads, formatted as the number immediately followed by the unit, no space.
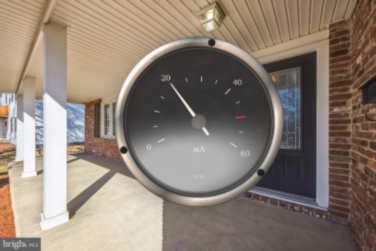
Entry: 20mA
